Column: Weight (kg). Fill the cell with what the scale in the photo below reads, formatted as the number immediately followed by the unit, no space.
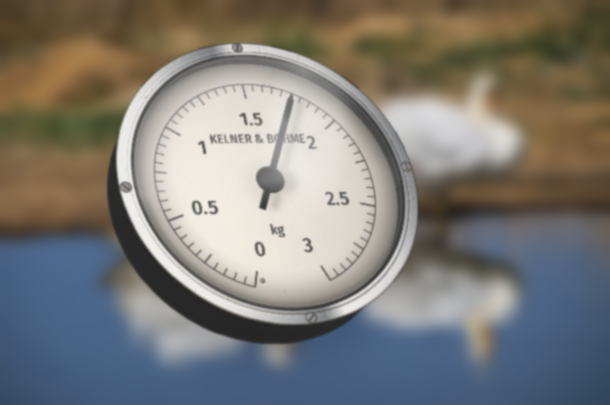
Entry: 1.75kg
